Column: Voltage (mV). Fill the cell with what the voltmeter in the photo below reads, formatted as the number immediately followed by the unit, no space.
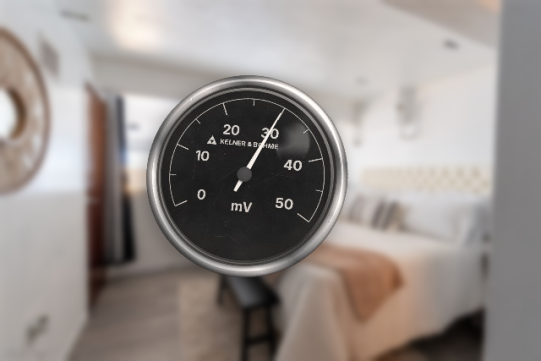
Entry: 30mV
